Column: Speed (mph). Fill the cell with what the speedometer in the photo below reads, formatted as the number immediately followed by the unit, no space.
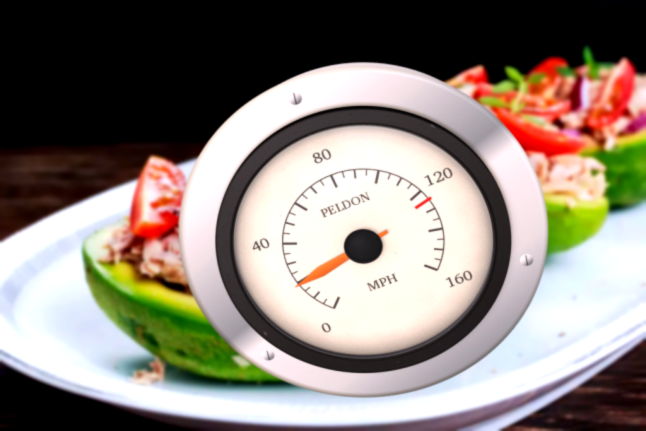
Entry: 20mph
